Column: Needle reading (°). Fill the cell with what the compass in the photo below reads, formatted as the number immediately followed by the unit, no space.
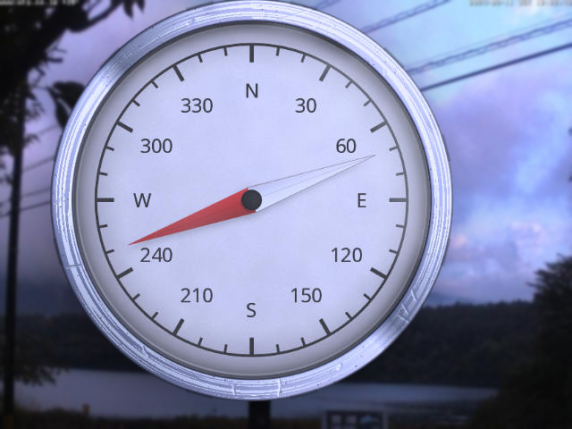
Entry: 250°
